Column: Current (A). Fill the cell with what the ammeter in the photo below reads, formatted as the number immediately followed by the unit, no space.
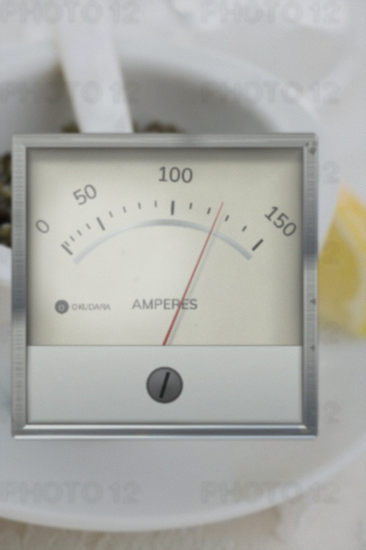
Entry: 125A
